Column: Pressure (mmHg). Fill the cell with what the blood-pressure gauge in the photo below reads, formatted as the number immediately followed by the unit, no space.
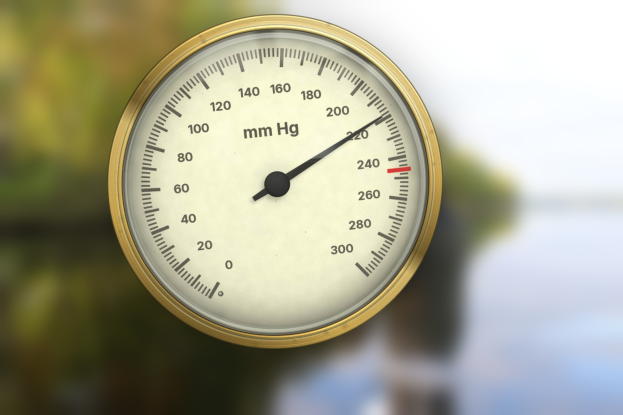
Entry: 218mmHg
